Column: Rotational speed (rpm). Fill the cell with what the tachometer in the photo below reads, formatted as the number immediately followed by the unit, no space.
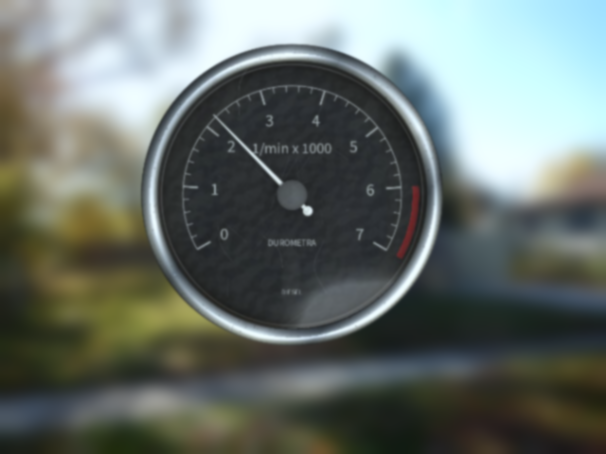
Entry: 2200rpm
